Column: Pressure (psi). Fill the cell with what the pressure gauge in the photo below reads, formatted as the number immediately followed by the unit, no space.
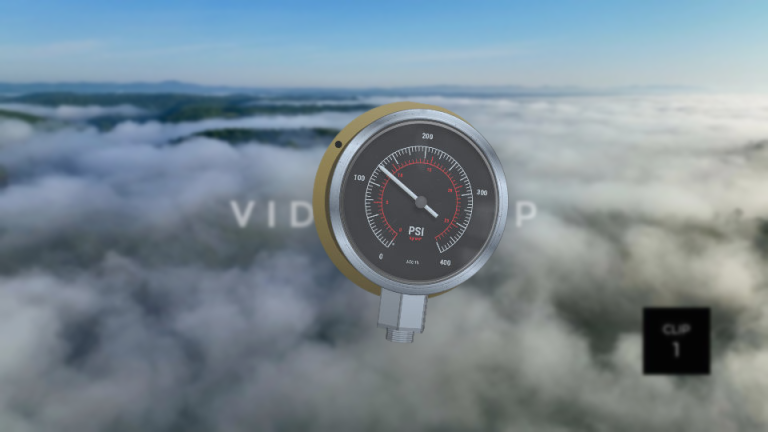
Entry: 125psi
